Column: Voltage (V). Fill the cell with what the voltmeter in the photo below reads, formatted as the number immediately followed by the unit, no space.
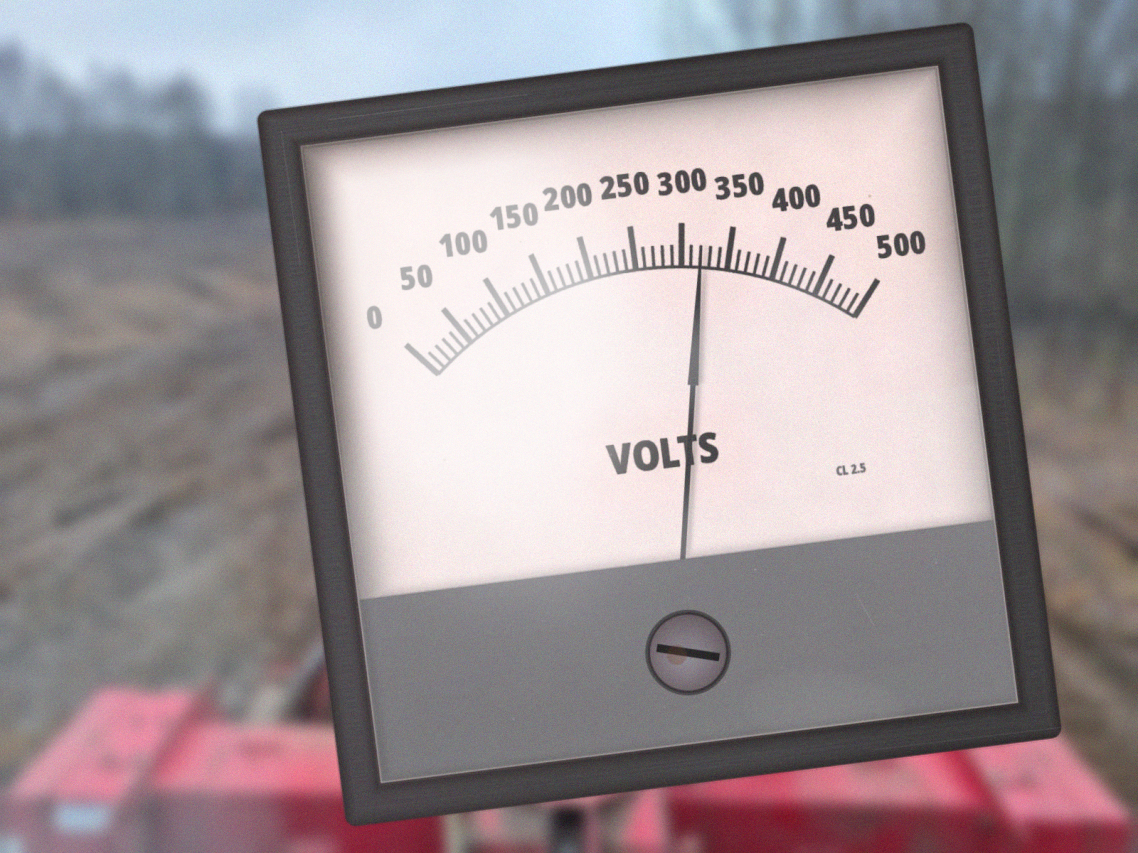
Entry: 320V
